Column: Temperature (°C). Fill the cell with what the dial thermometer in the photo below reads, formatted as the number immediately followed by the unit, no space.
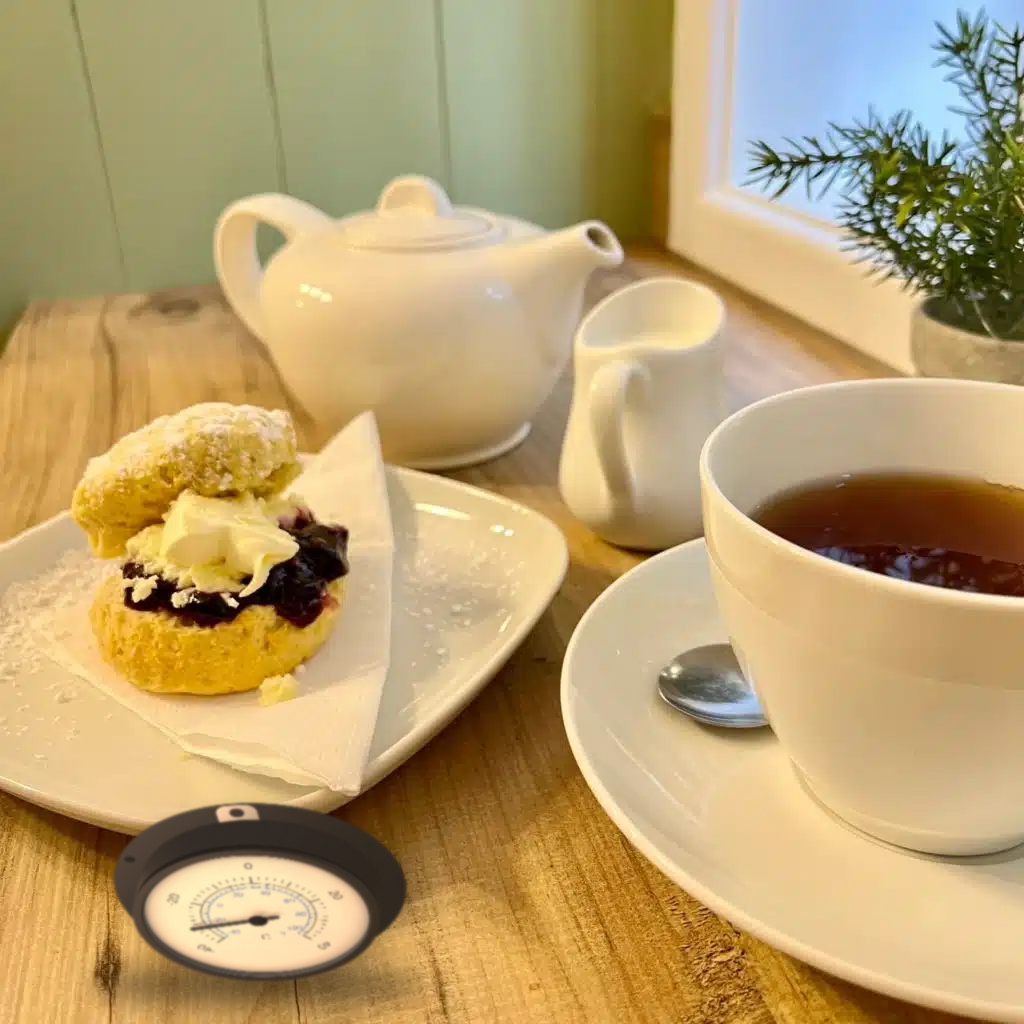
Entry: -30°C
